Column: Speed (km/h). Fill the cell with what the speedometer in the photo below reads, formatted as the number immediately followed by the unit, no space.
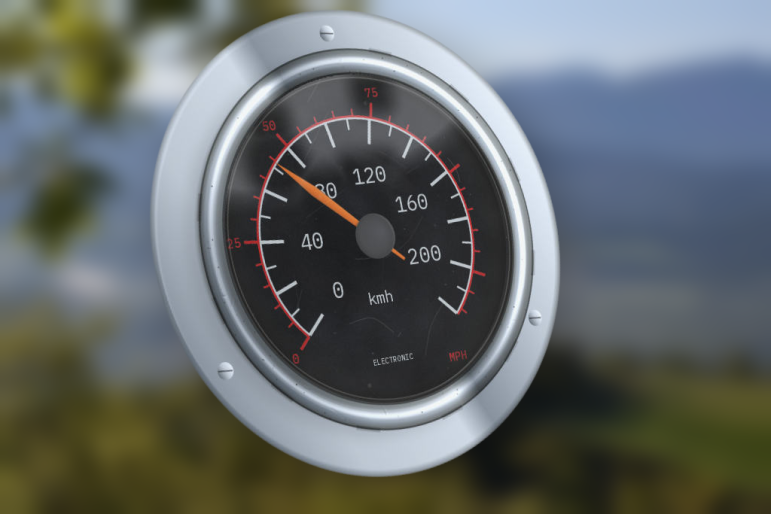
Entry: 70km/h
